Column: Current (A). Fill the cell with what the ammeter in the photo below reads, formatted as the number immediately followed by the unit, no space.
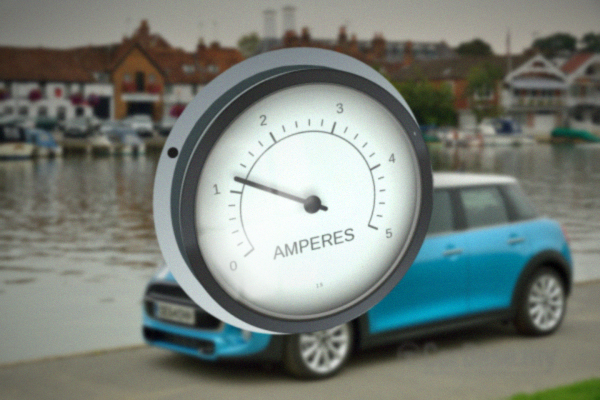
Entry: 1.2A
